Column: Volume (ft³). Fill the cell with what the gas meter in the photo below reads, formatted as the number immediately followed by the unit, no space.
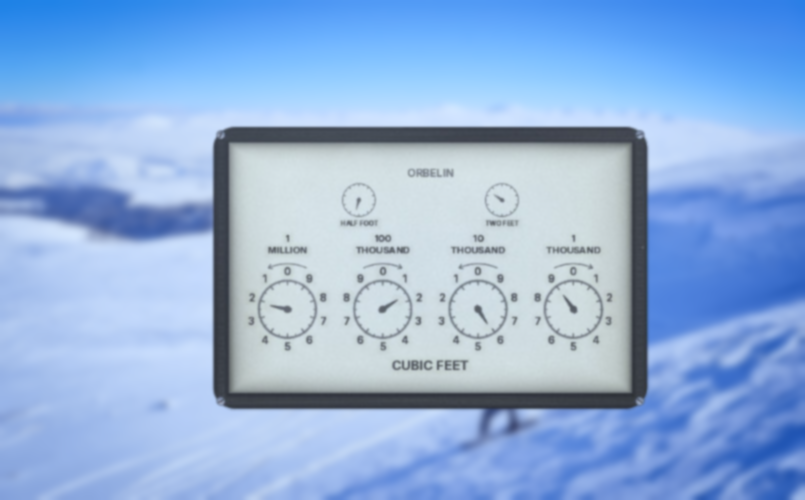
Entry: 215900ft³
